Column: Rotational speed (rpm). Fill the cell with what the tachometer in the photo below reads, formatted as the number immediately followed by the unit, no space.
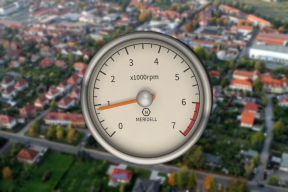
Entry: 875rpm
